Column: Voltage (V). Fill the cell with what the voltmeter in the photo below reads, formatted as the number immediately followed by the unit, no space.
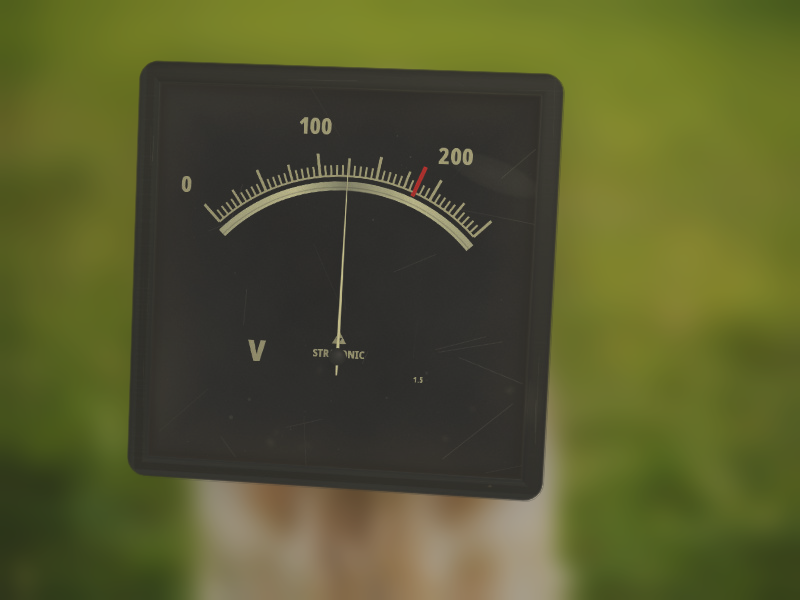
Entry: 125V
